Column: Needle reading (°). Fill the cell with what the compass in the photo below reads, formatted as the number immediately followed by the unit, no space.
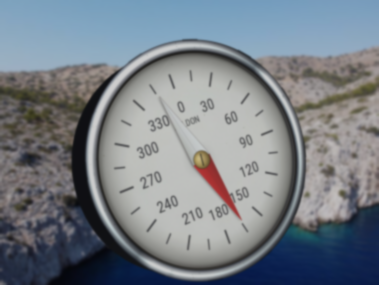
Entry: 165°
